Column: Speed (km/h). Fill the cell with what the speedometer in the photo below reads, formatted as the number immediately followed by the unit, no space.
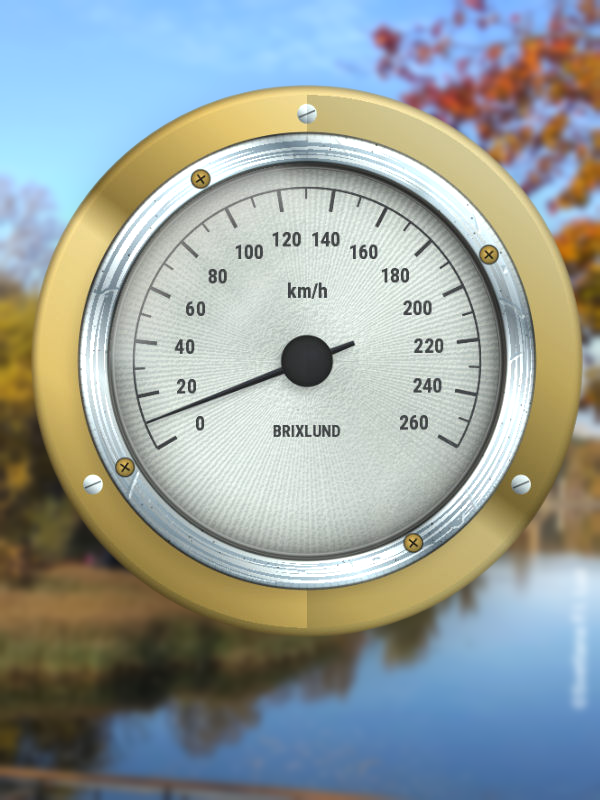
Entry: 10km/h
